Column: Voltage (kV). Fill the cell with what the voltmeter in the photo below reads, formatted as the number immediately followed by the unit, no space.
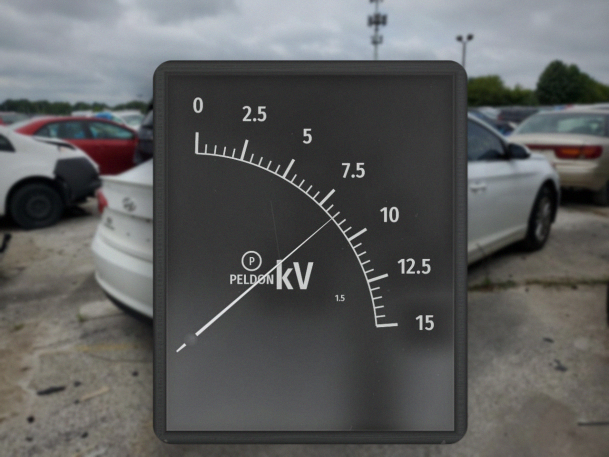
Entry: 8.5kV
